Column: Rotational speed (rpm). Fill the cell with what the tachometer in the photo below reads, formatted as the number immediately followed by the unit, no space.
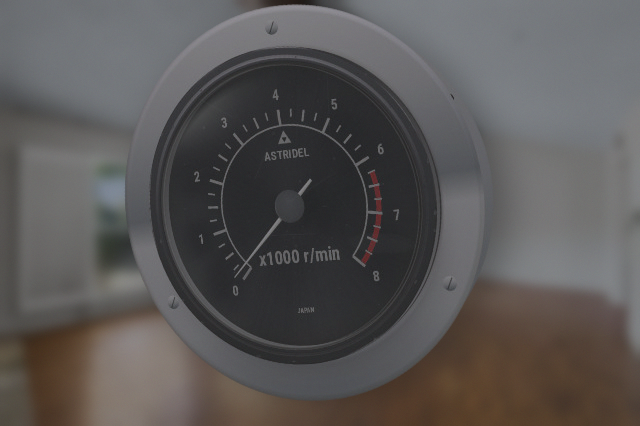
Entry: 125rpm
